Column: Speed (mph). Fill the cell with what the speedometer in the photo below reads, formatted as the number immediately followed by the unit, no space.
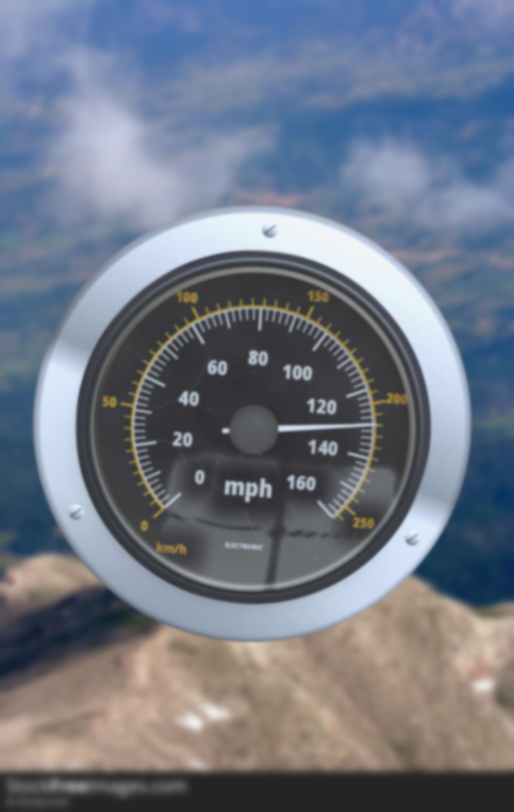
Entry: 130mph
